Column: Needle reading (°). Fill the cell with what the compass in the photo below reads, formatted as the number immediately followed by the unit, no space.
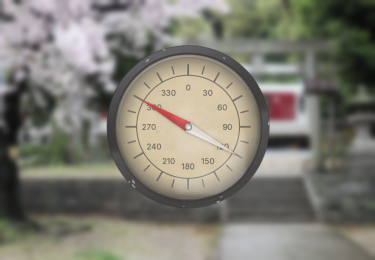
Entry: 300°
